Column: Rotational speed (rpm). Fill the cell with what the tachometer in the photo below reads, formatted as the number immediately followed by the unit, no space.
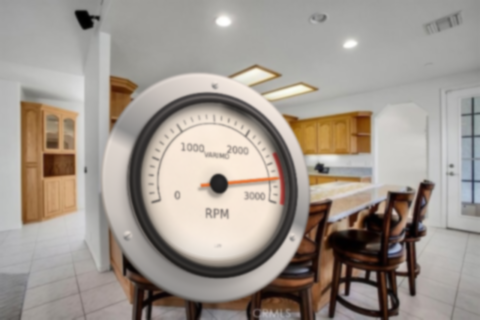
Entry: 2700rpm
